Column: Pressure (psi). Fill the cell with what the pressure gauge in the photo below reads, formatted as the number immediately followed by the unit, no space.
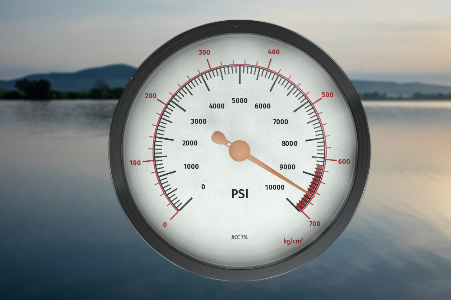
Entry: 9500psi
